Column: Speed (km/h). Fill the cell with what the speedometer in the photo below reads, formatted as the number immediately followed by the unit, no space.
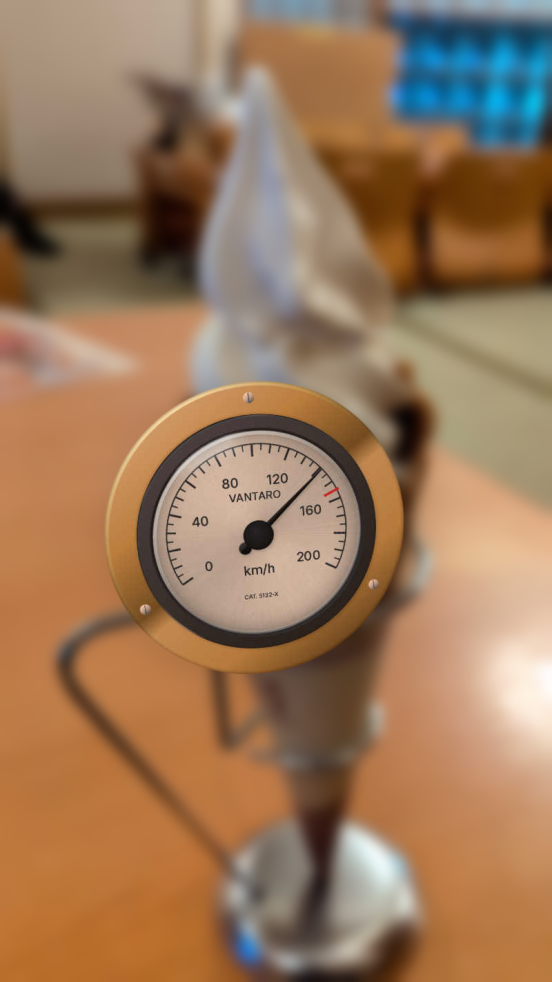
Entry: 140km/h
